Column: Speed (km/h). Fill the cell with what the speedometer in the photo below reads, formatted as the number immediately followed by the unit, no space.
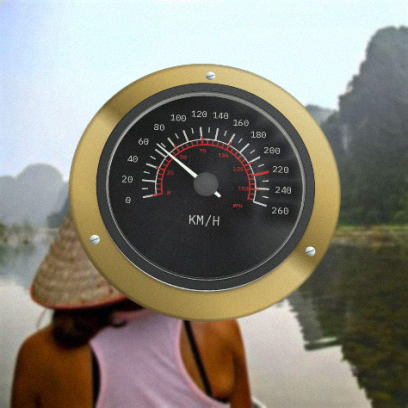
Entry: 65km/h
